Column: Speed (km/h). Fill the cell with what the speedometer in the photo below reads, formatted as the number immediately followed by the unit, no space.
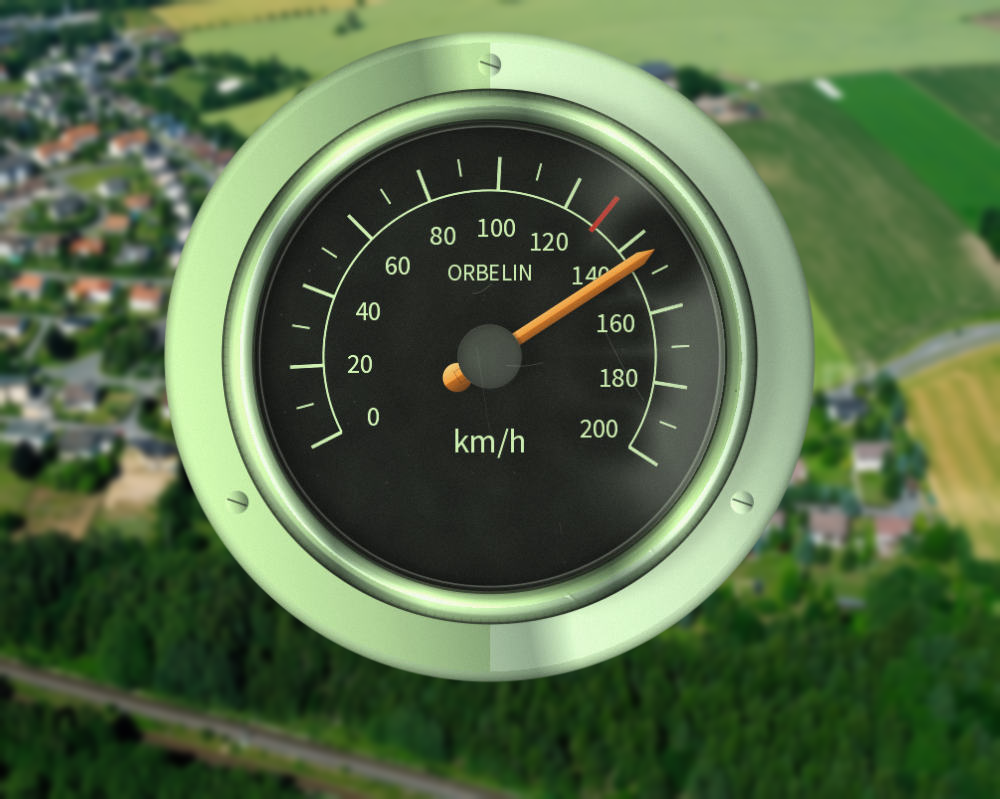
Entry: 145km/h
